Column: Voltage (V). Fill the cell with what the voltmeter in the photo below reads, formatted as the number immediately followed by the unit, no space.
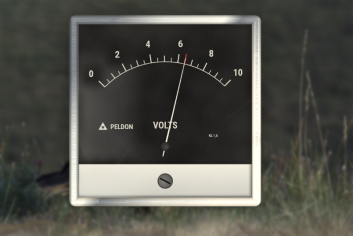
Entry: 6.5V
